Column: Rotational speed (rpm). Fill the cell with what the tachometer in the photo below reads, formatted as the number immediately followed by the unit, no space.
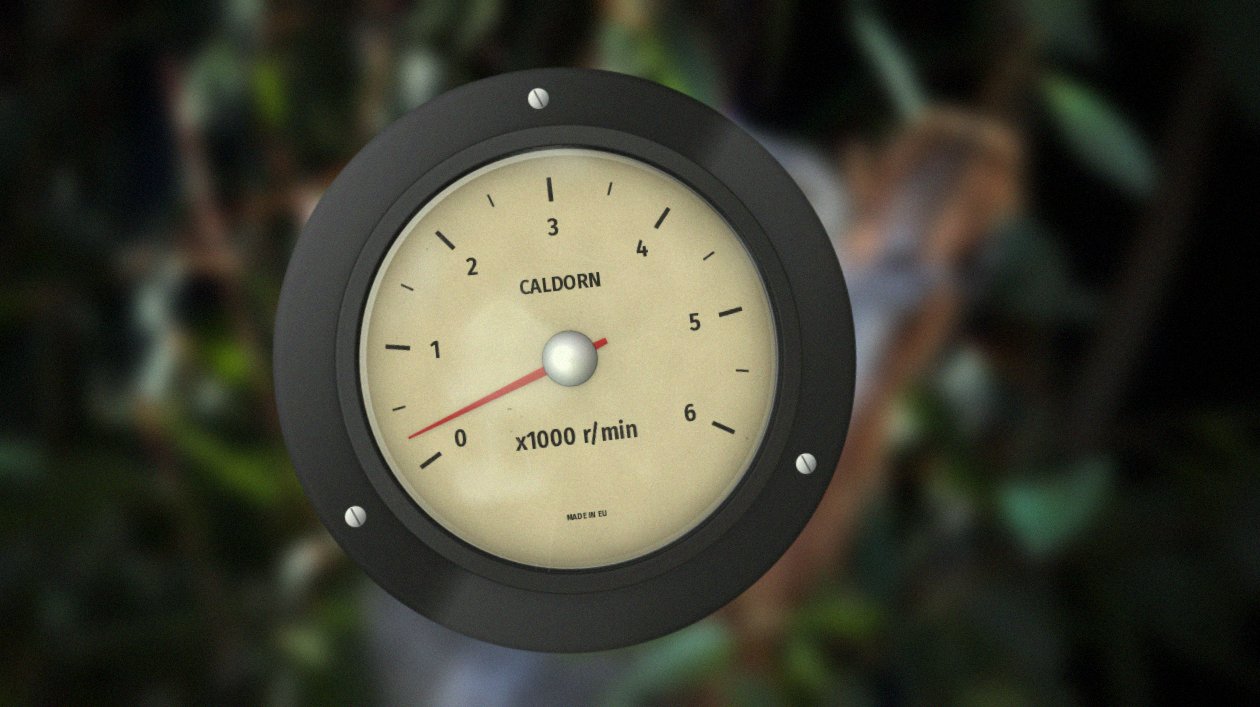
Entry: 250rpm
